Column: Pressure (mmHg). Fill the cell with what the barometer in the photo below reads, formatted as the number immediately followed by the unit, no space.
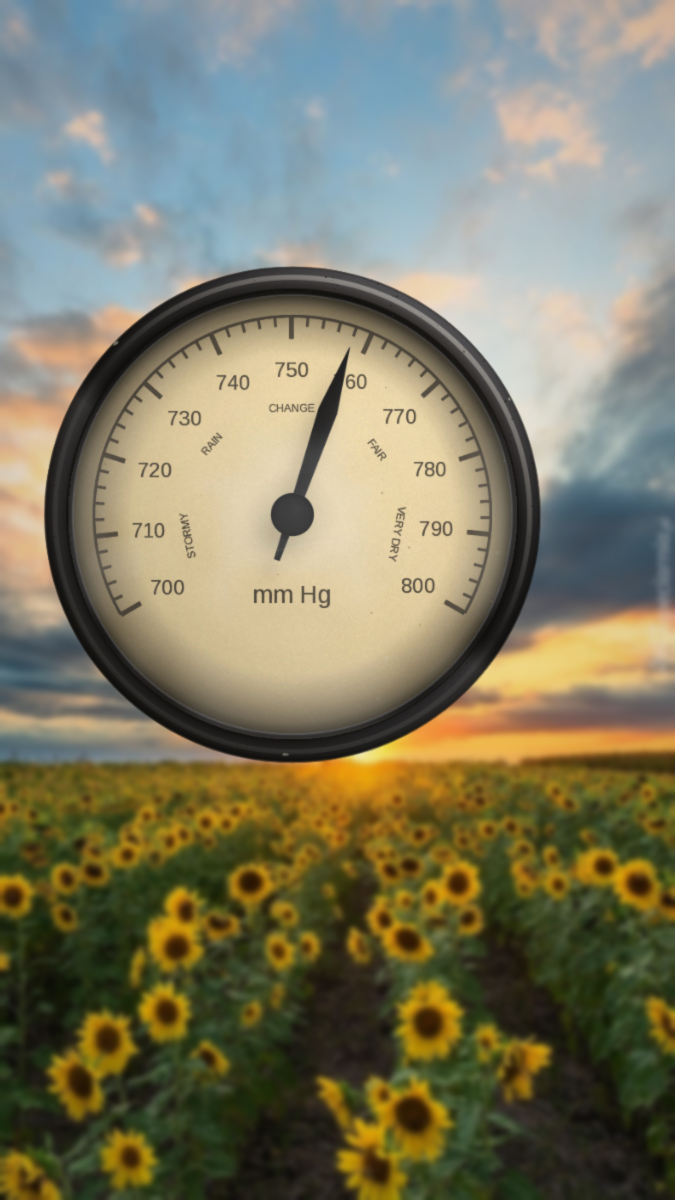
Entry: 758mmHg
